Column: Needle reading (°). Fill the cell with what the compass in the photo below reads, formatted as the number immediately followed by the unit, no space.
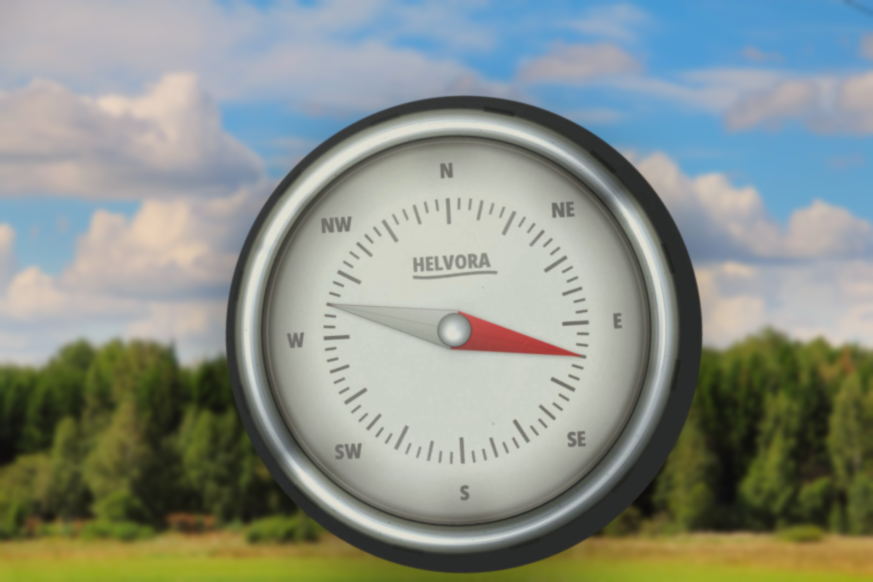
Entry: 105°
